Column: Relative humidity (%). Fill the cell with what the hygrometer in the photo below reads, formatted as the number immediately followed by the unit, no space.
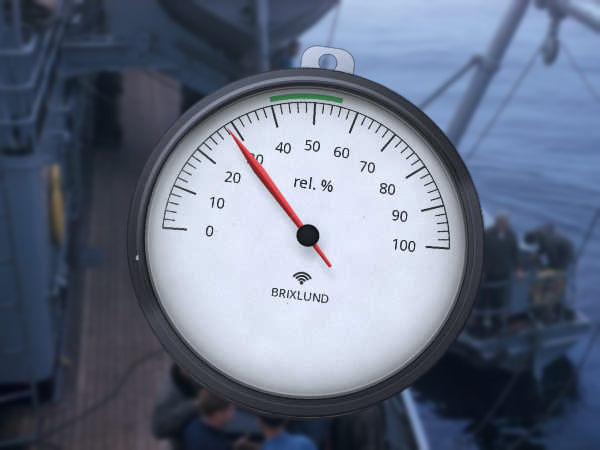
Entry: 28%
